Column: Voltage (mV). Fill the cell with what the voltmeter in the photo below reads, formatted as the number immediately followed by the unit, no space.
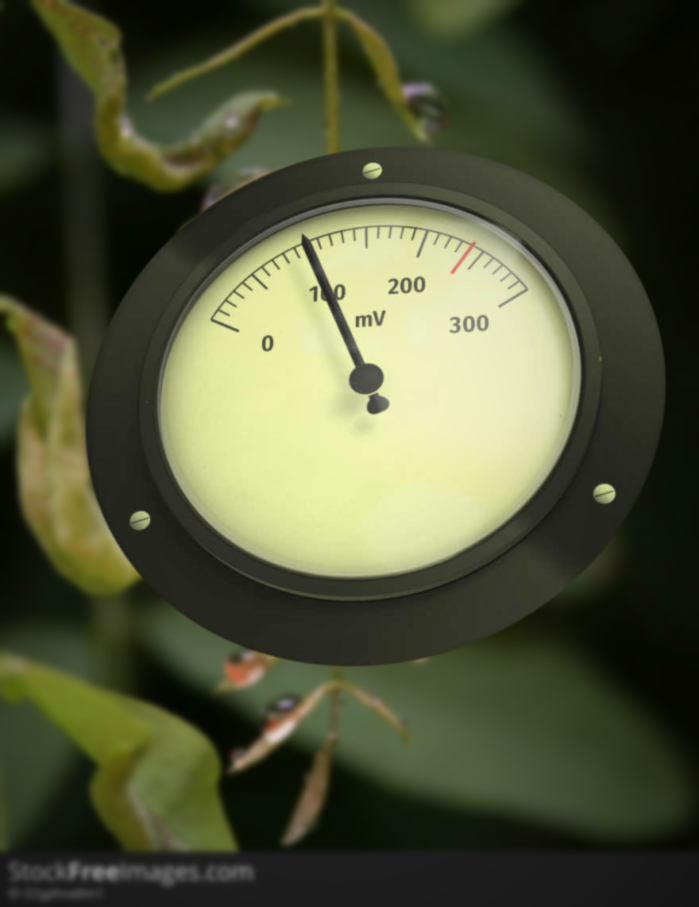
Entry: 100mV
